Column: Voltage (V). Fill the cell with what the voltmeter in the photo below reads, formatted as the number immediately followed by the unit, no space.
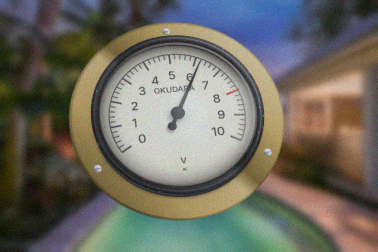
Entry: 6.2V
